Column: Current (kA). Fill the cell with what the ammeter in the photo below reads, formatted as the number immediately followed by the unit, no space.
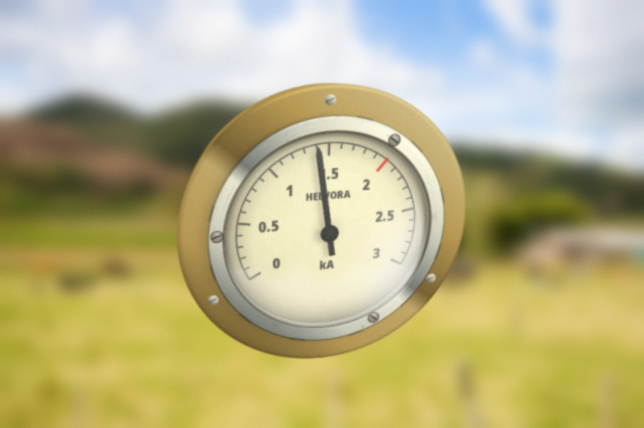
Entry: 1.4kA
